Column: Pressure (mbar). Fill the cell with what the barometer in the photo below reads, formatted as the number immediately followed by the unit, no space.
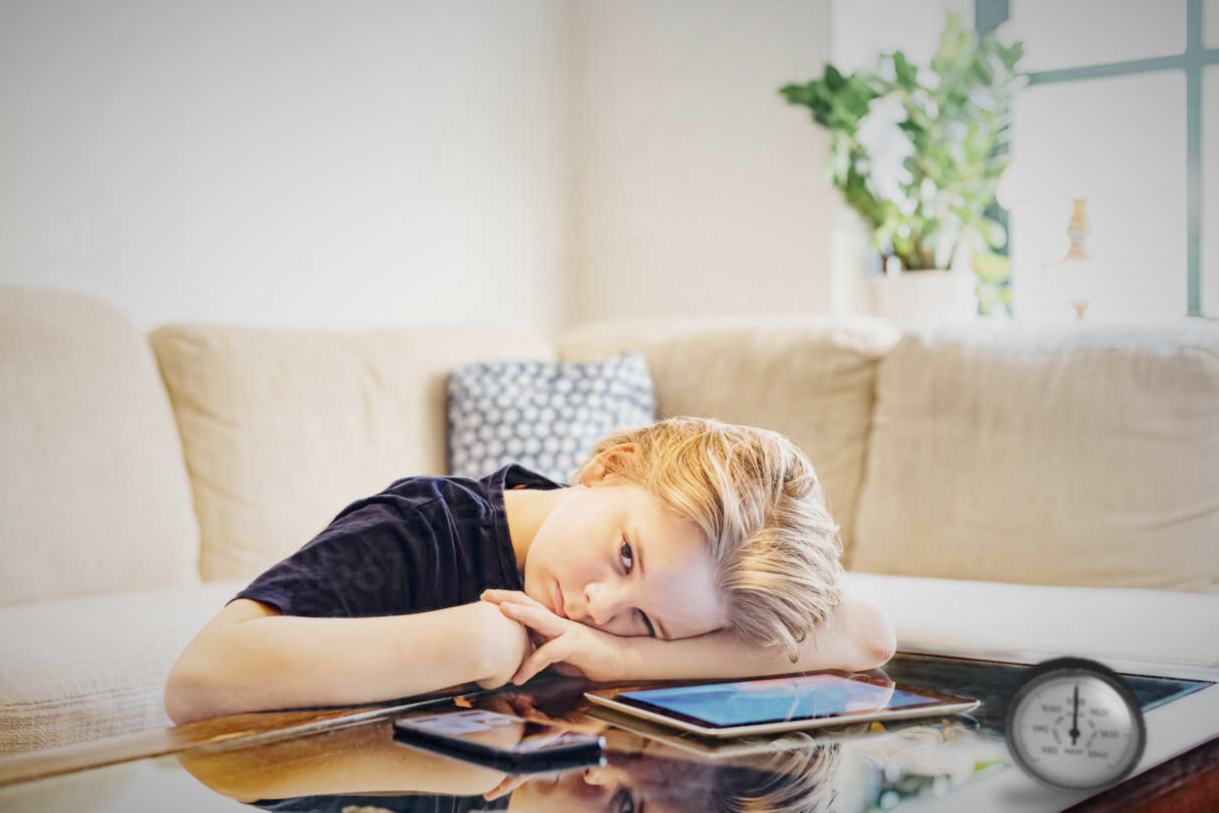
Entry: 1010mbar
